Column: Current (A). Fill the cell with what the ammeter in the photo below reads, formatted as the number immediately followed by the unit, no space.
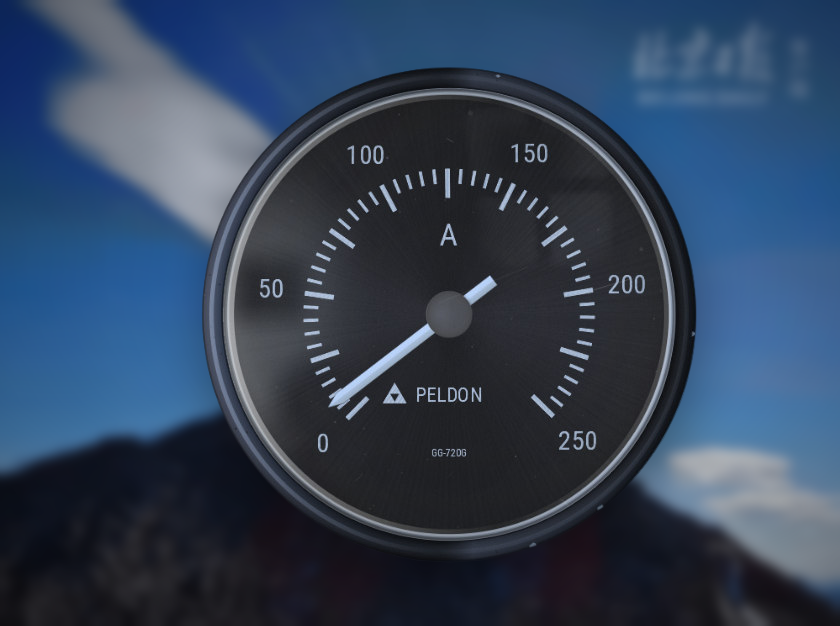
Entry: 7.5A
